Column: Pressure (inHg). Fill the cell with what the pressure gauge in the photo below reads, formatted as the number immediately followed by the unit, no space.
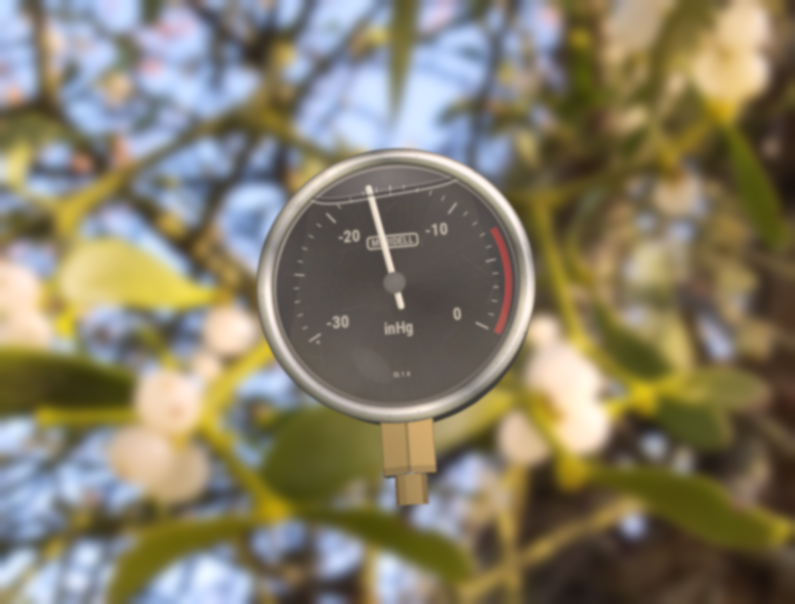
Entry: -16.5inHg
